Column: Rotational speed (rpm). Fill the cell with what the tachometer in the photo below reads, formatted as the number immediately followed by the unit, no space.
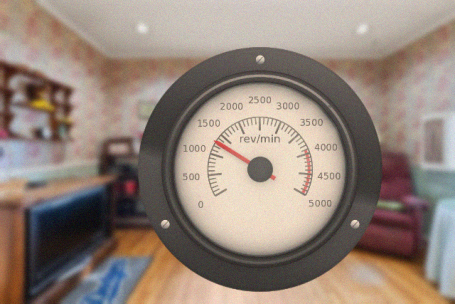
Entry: 1300rpm
